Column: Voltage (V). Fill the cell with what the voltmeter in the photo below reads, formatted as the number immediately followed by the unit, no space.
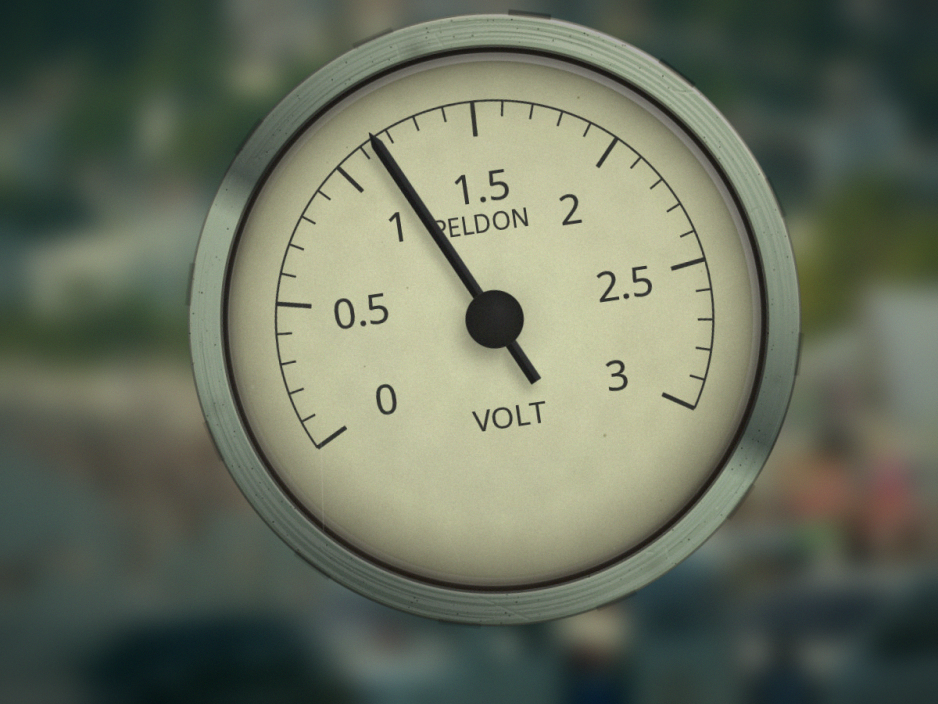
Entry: 1.15V
